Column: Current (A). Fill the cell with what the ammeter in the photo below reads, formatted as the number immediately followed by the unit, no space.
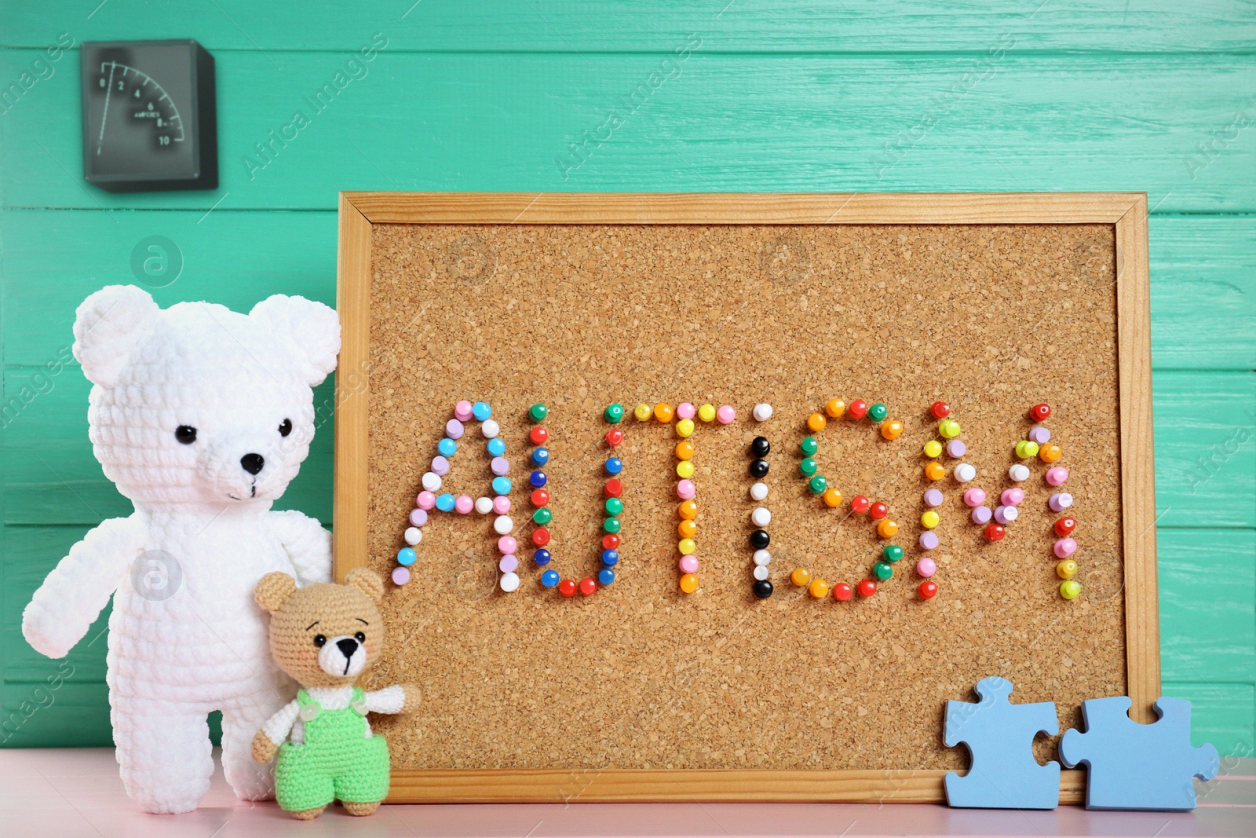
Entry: 1A
